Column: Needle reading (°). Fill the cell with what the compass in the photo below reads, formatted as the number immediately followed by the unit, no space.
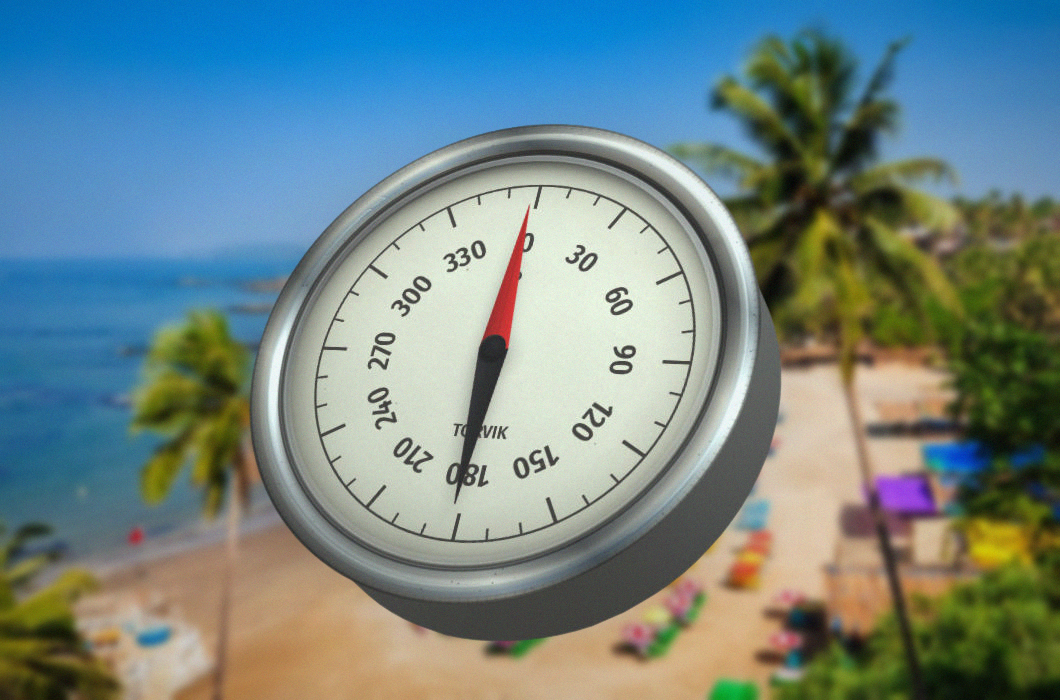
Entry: 0°
